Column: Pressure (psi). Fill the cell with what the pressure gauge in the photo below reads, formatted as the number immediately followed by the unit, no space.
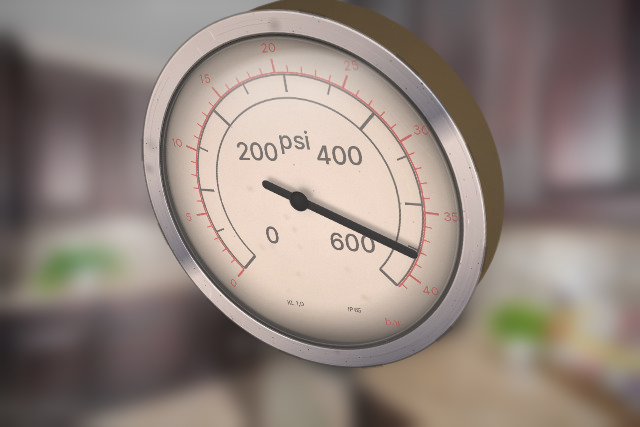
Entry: 550psi
